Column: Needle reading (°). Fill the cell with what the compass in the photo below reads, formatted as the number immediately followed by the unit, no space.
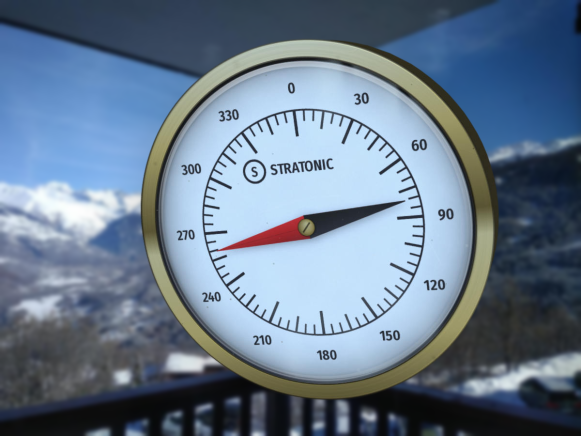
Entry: 260°
